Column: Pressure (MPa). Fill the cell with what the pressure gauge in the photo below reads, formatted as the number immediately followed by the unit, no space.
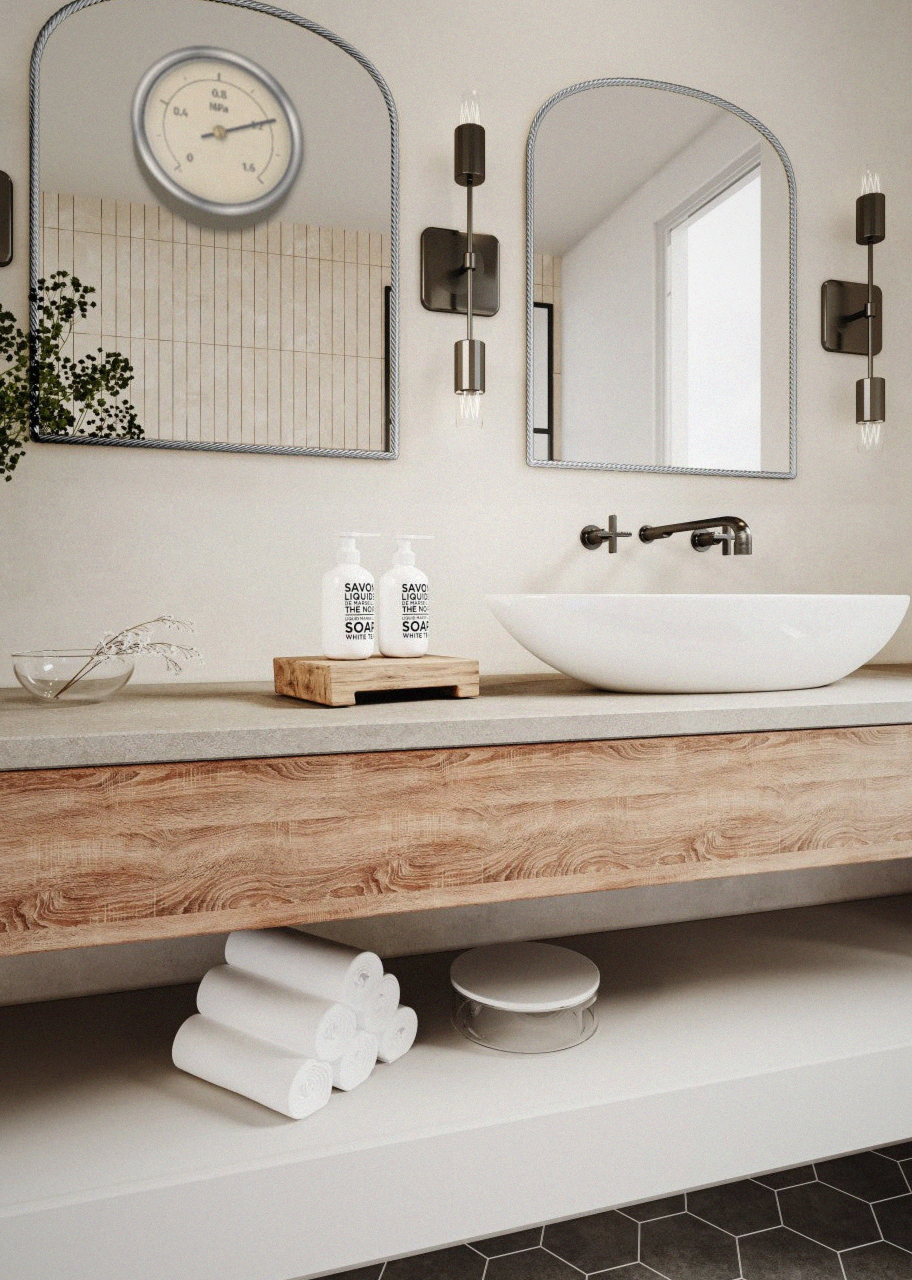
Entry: 1.2MPa
